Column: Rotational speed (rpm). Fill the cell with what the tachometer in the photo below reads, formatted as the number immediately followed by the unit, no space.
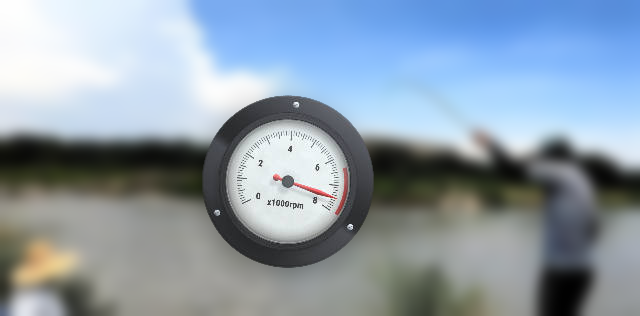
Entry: 7500rpm
